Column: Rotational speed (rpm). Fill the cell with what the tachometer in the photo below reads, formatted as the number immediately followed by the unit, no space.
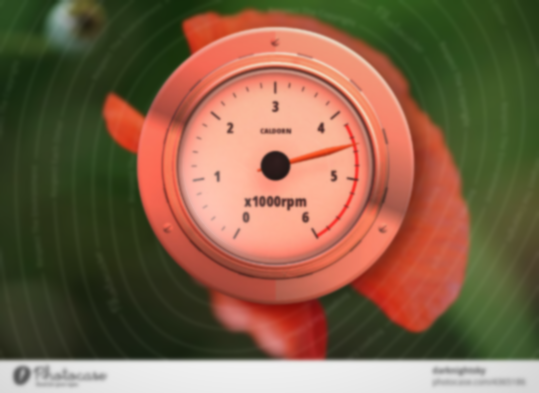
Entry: 4500rpm
